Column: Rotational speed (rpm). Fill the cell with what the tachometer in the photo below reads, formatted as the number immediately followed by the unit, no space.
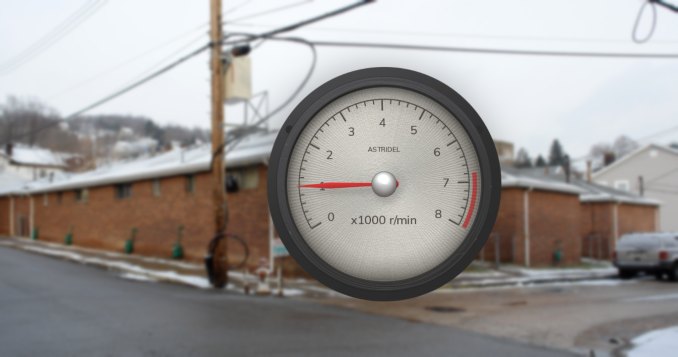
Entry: 1000rpm
